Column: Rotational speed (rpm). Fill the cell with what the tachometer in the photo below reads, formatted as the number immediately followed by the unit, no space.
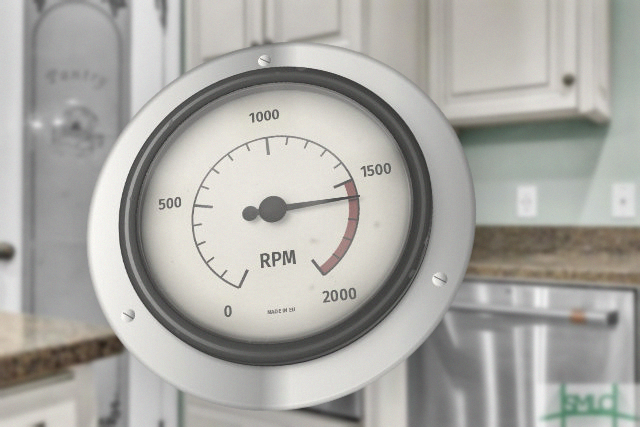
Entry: 1600rpm
